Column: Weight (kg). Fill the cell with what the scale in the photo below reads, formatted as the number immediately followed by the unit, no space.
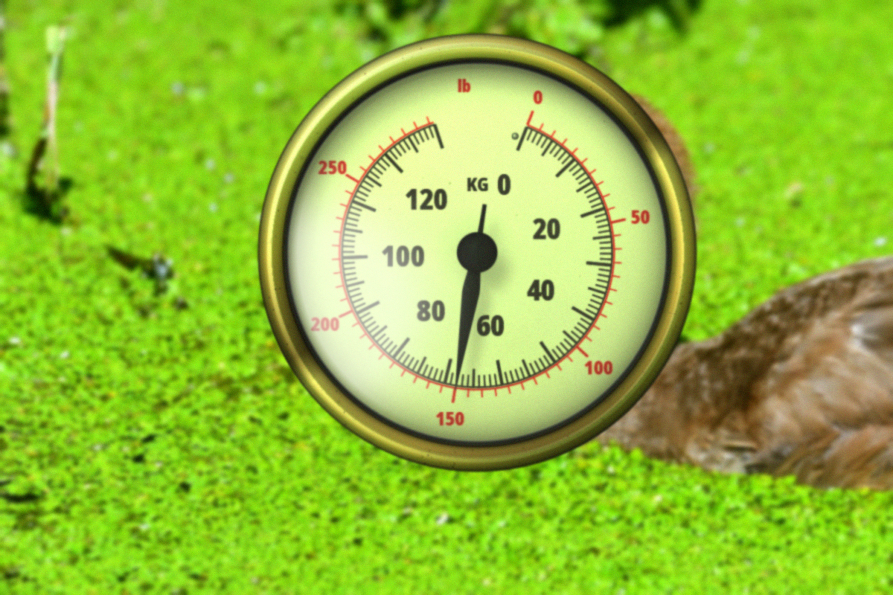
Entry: 68kg
